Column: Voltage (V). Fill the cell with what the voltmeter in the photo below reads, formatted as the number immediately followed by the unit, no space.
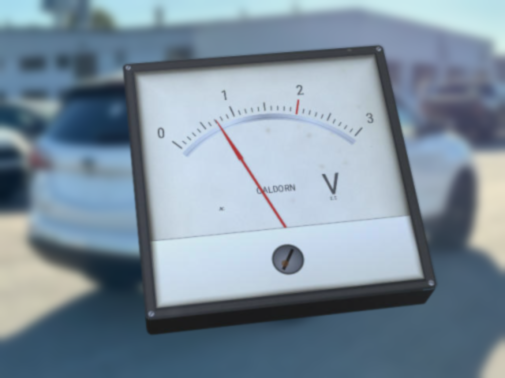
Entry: 0.7V
